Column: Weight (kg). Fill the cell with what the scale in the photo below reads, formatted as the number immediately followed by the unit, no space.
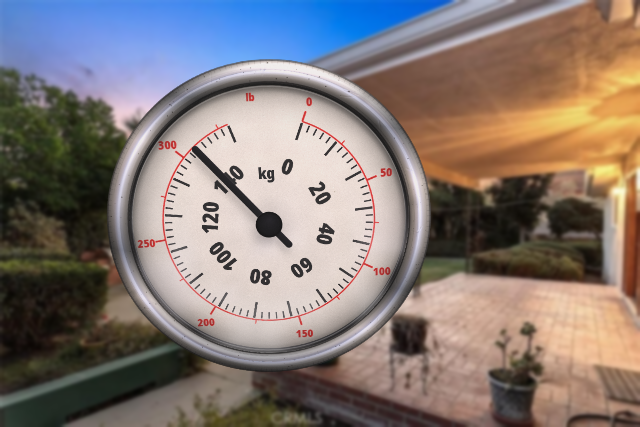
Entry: 140kg
